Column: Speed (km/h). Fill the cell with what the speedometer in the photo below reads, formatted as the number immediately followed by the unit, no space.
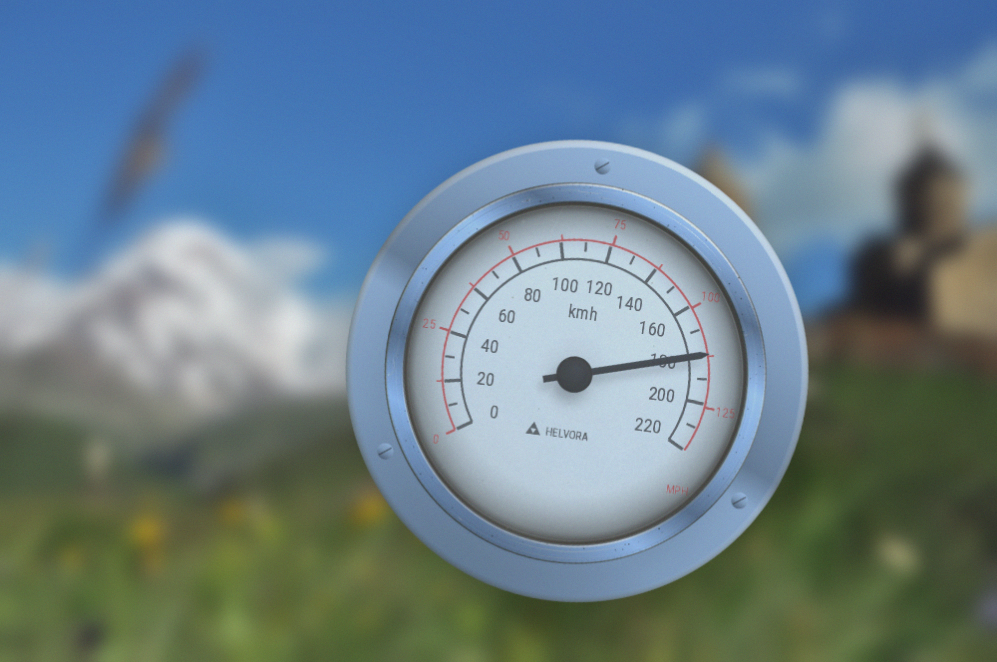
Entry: 180km/h
